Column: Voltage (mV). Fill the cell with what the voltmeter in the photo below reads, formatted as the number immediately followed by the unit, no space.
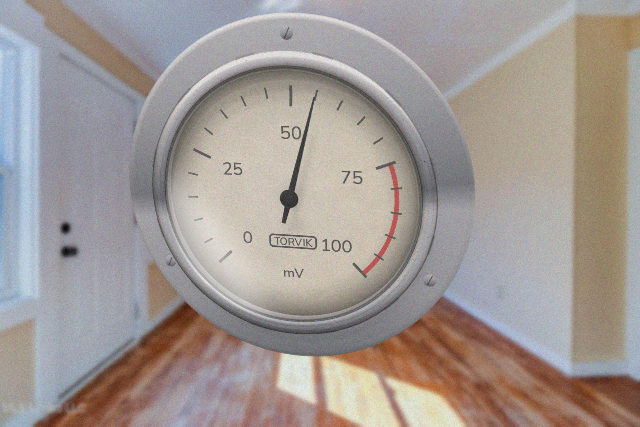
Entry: 55mV
